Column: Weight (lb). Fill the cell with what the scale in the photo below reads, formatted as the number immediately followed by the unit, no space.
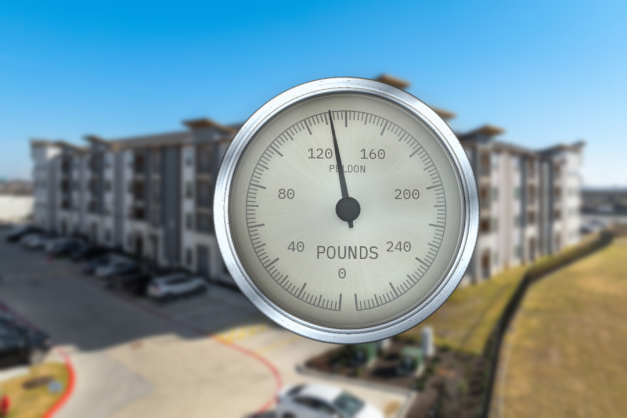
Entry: 132lb
